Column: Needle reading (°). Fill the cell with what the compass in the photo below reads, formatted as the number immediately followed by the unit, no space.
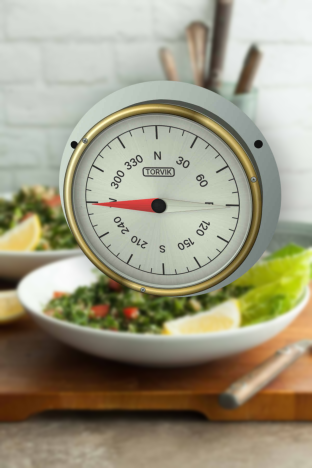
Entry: 270°
